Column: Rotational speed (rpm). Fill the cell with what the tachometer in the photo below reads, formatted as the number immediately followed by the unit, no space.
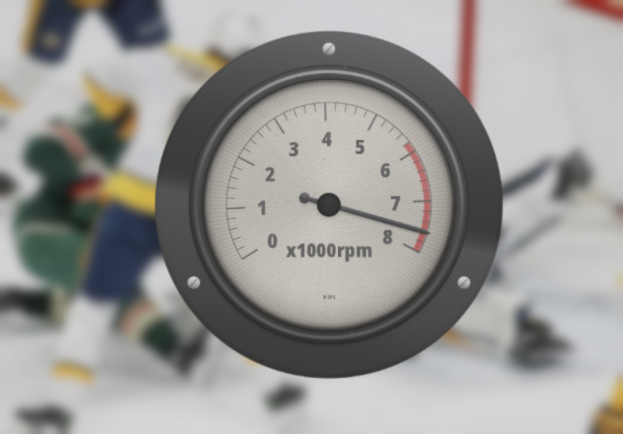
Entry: 7600rpm
